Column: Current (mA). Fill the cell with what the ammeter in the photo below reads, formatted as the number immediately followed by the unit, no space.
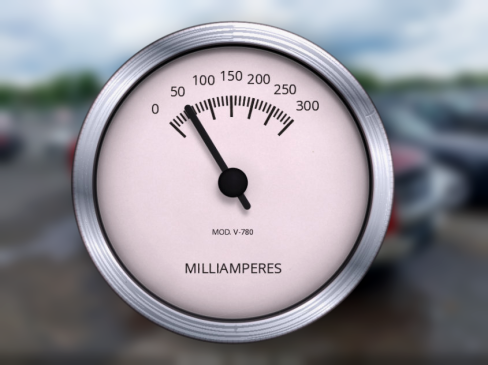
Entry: 50mA
